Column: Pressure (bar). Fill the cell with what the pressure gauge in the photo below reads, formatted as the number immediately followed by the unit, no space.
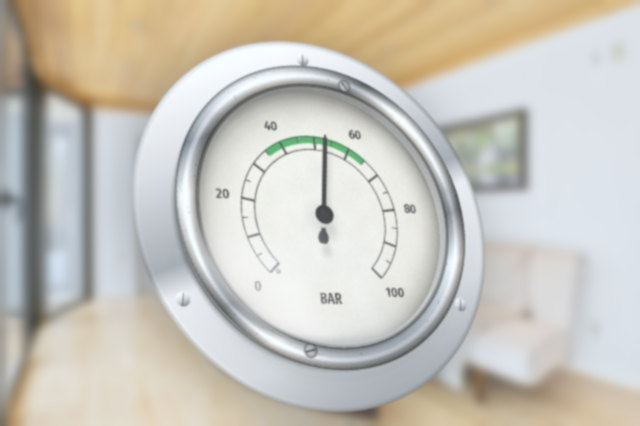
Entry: 52.5bar
